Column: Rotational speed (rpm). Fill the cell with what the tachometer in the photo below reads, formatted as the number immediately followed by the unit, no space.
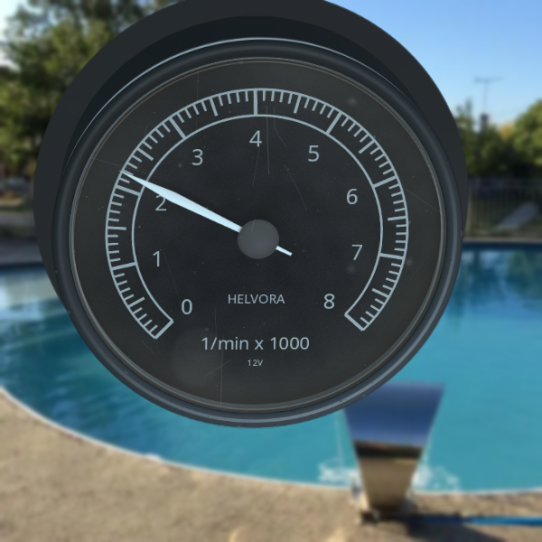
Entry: 2200rpm
